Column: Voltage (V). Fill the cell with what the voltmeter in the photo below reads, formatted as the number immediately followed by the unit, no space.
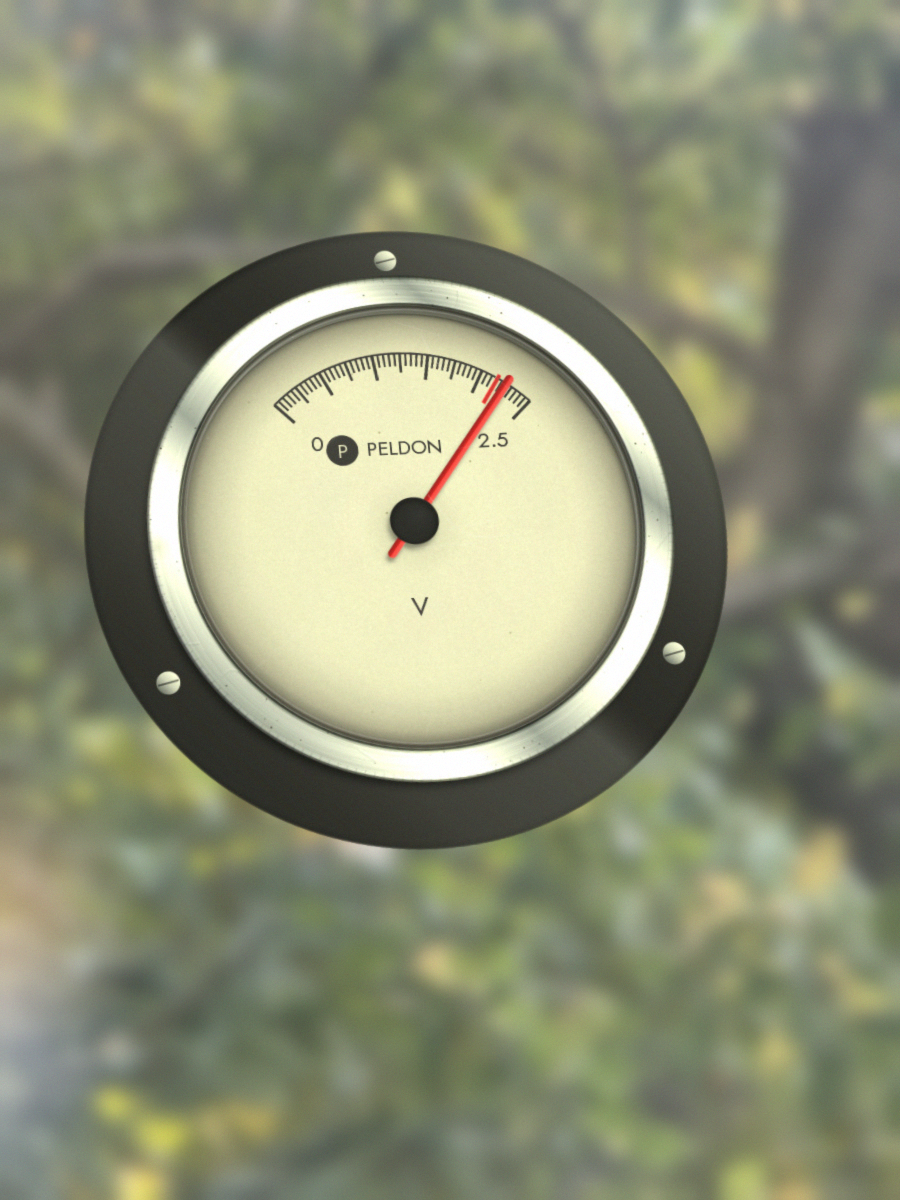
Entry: 2.25V
